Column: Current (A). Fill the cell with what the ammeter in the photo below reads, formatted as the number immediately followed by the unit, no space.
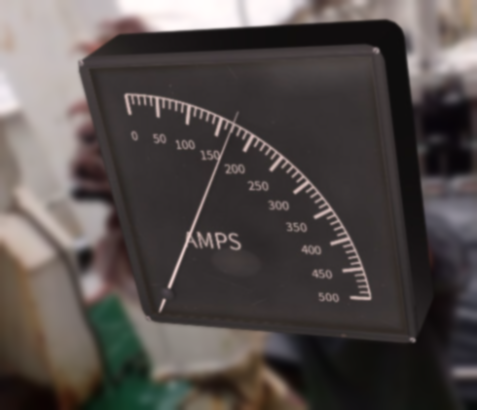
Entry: 170A
